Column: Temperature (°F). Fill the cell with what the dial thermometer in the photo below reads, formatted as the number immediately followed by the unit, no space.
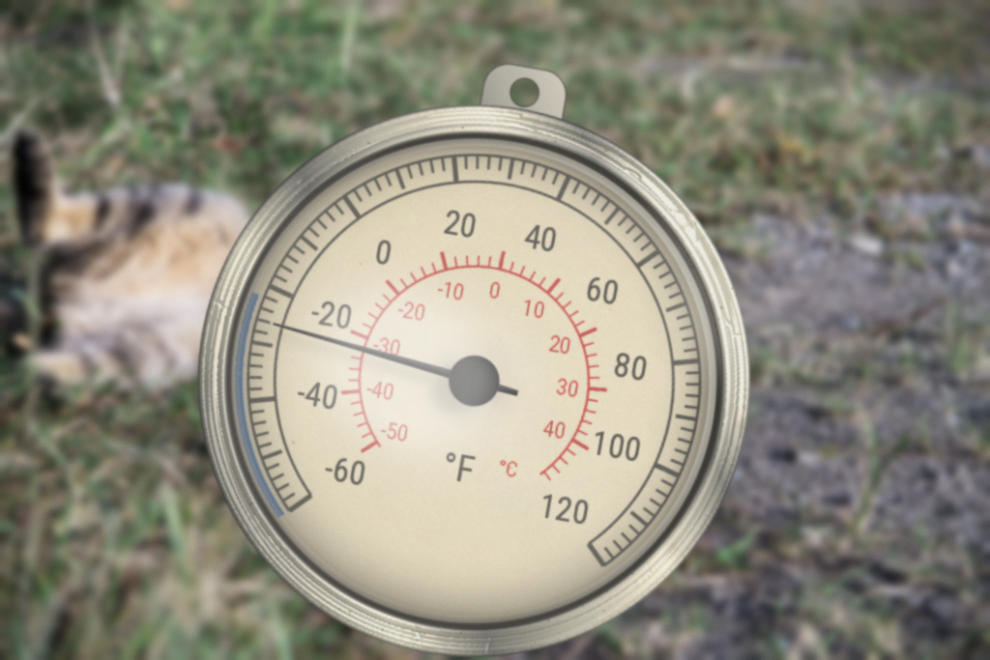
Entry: -26°F
